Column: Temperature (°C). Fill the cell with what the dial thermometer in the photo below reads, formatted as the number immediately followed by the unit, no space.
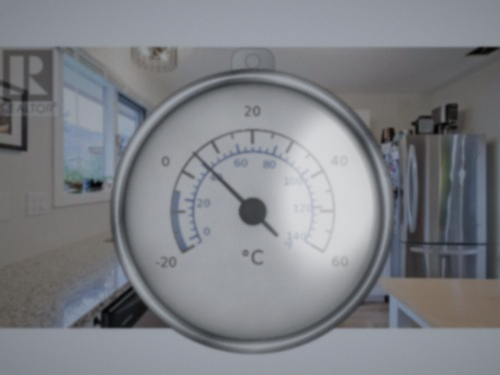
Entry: 5°C
